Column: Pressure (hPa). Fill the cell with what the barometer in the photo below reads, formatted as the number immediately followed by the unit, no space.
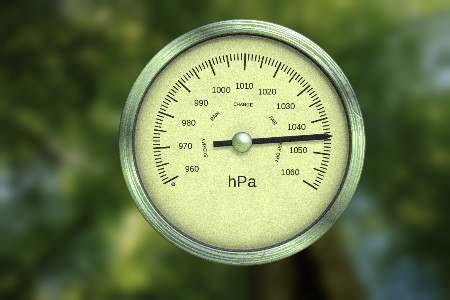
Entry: 1045hPa
